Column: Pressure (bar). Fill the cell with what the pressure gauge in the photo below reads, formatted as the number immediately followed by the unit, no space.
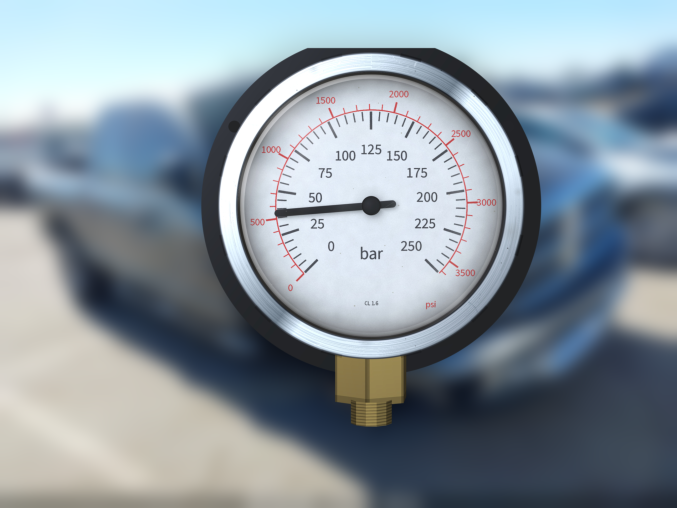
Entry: 37.5bar
